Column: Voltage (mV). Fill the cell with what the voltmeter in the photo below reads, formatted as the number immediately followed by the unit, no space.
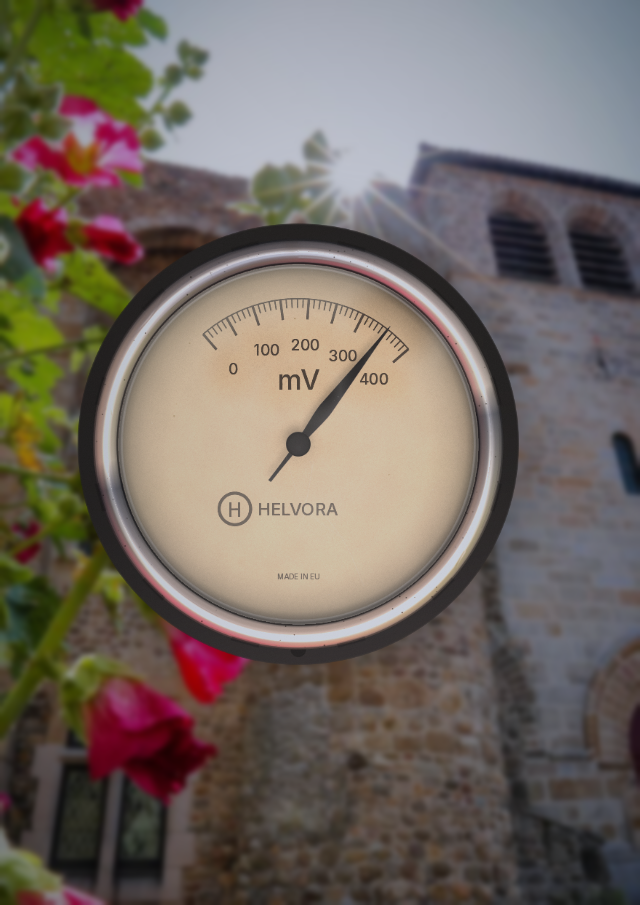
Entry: 350mV
